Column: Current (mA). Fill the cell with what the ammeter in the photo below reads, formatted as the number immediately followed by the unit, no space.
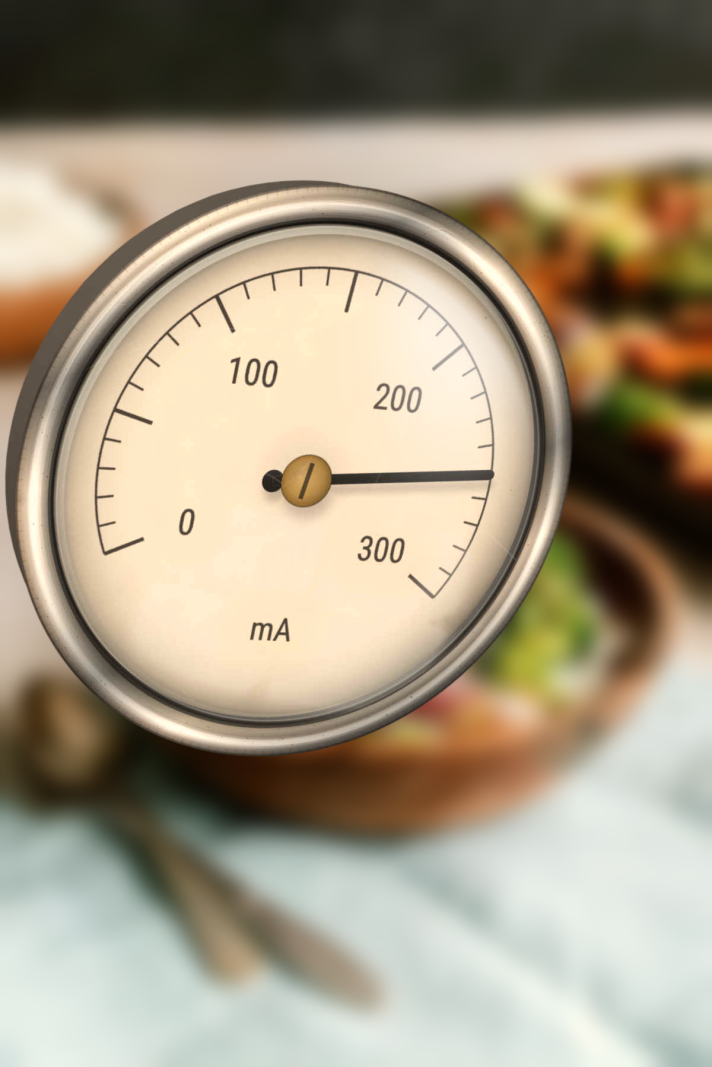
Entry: 250mA
